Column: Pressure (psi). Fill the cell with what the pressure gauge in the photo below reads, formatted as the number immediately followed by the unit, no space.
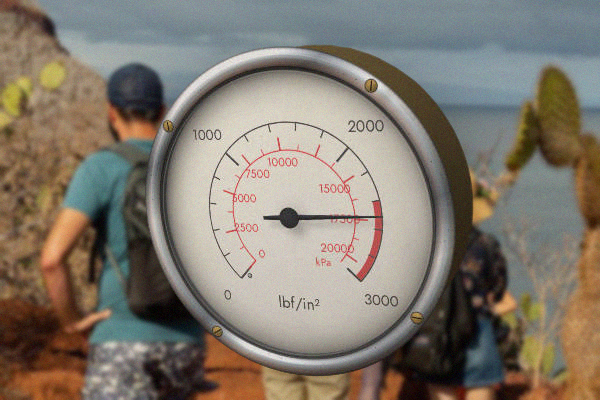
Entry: 2500psi
